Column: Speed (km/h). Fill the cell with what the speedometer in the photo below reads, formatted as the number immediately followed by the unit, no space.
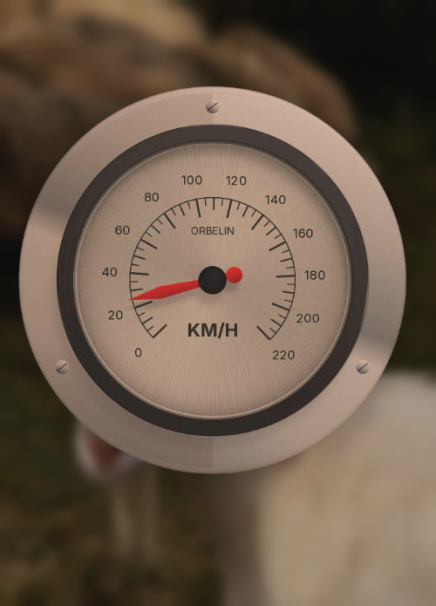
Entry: 25km/h
